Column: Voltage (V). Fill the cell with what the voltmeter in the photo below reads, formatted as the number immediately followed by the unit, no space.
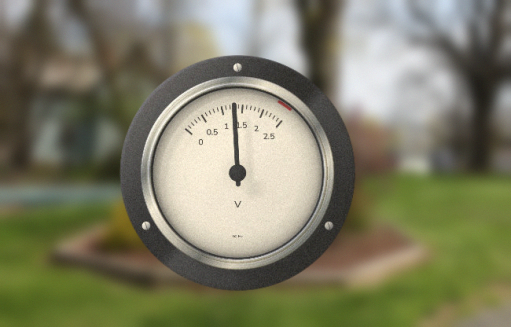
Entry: 1.3V
